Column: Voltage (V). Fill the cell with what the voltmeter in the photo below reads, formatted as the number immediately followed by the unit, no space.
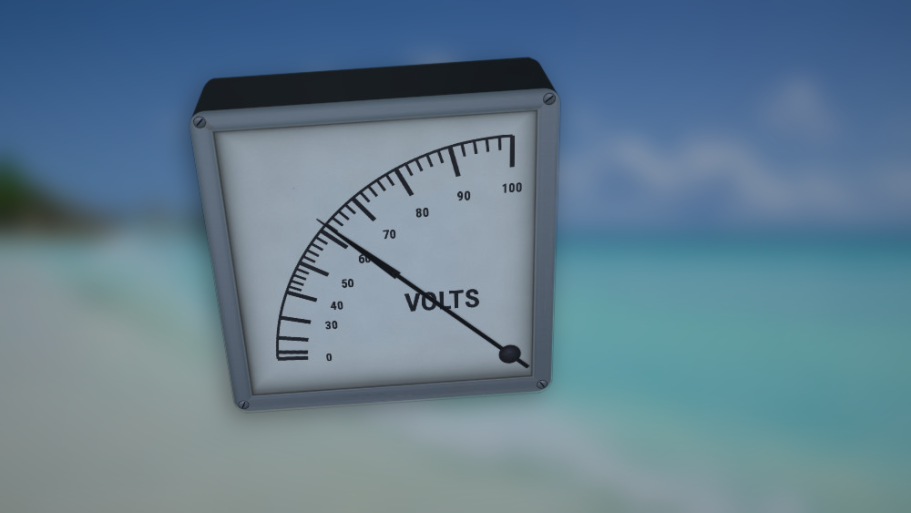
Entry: 62V
